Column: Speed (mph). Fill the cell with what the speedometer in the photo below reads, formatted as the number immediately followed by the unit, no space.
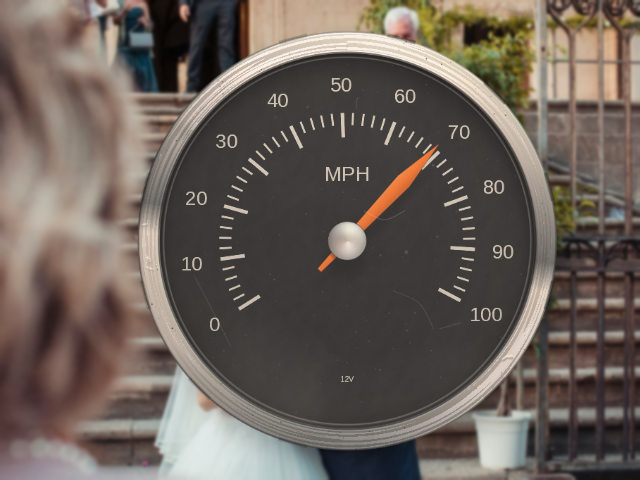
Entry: 69mph
